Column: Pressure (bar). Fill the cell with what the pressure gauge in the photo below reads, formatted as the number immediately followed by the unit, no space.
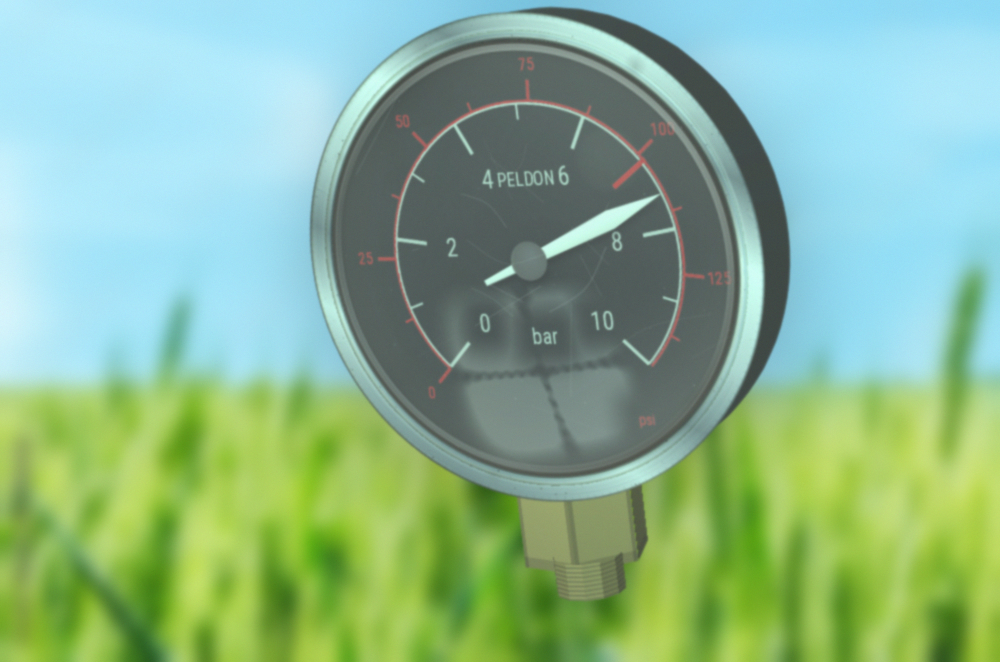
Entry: 7.5bar
